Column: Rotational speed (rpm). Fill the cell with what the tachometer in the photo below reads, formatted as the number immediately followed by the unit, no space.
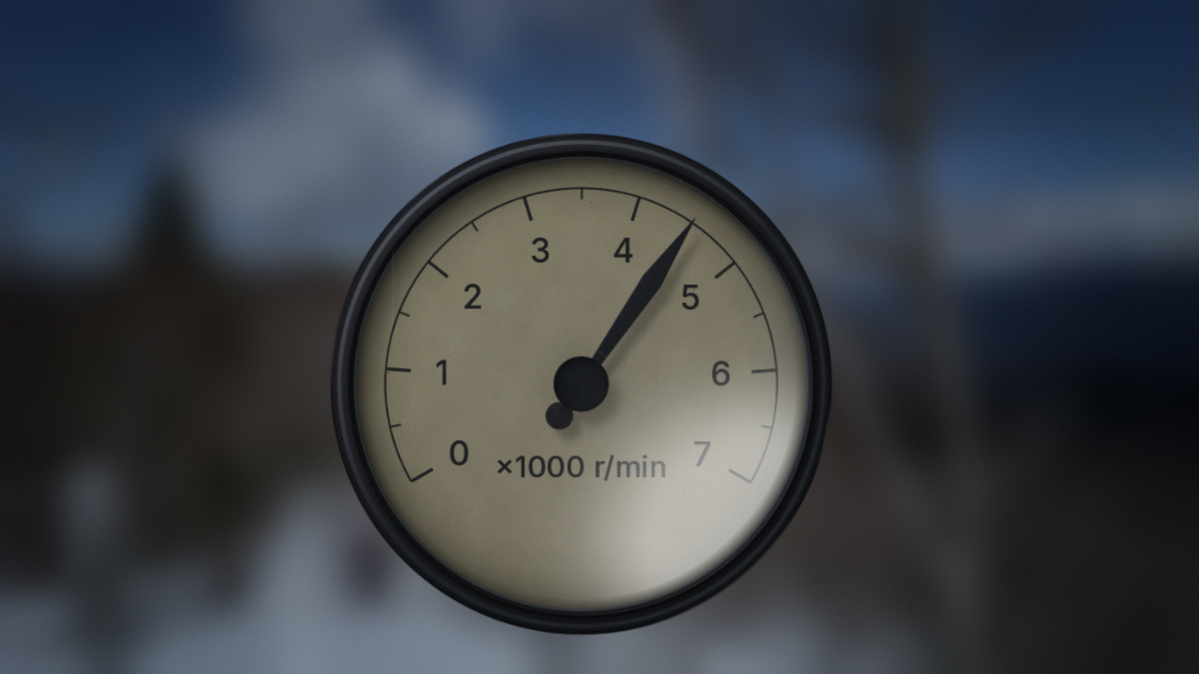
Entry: 4500rpm
